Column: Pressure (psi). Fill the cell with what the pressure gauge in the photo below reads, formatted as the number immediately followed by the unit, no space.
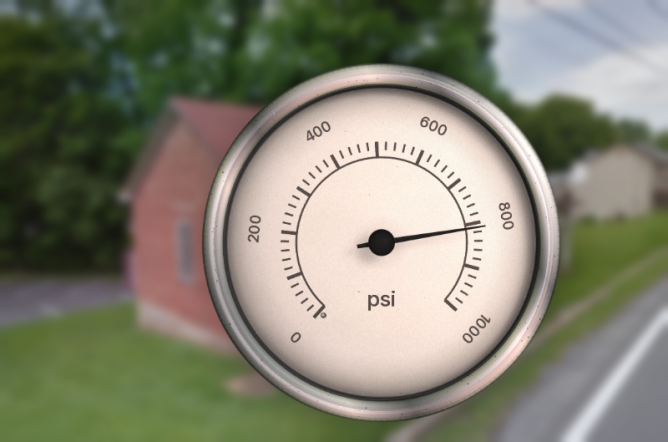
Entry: 810psi
